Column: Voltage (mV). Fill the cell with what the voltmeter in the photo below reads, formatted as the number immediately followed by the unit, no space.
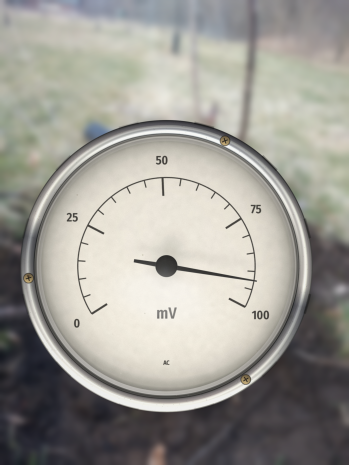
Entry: 92.5mV
